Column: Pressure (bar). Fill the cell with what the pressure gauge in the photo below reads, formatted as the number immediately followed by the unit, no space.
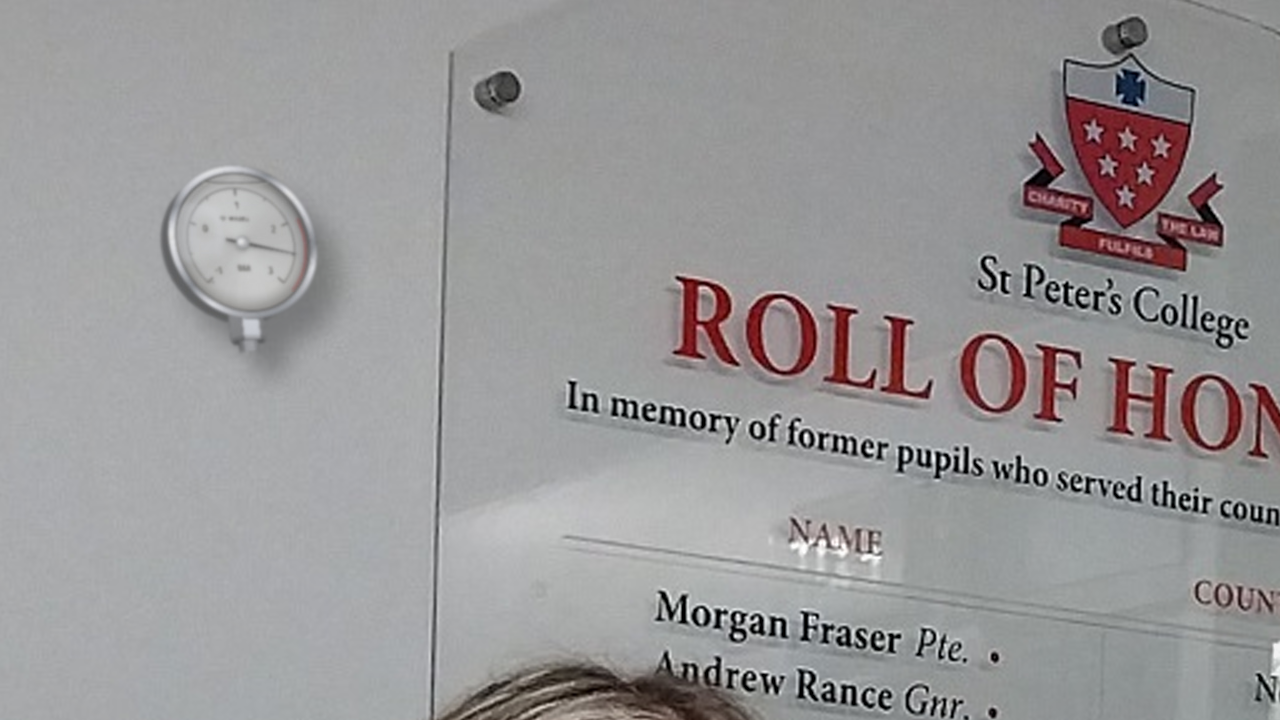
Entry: 2.5bar
